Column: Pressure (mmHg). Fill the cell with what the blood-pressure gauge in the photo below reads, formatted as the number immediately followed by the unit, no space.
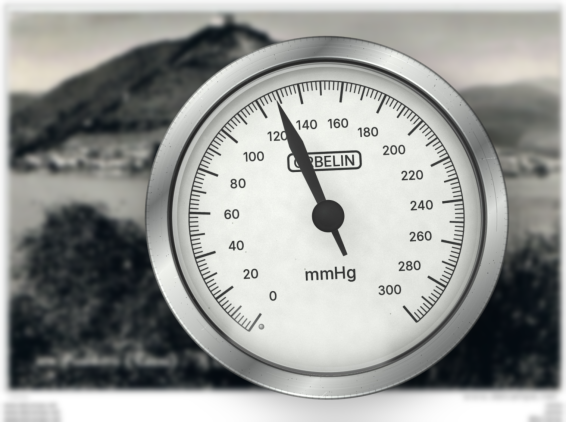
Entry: 128mmHg
